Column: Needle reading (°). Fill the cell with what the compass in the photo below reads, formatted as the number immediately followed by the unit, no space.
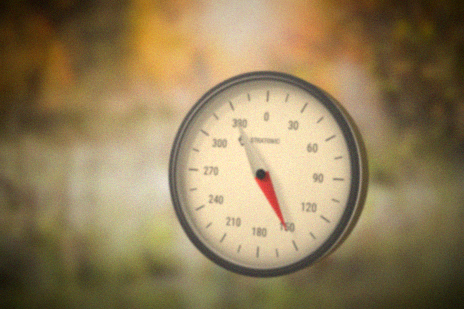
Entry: 150°
